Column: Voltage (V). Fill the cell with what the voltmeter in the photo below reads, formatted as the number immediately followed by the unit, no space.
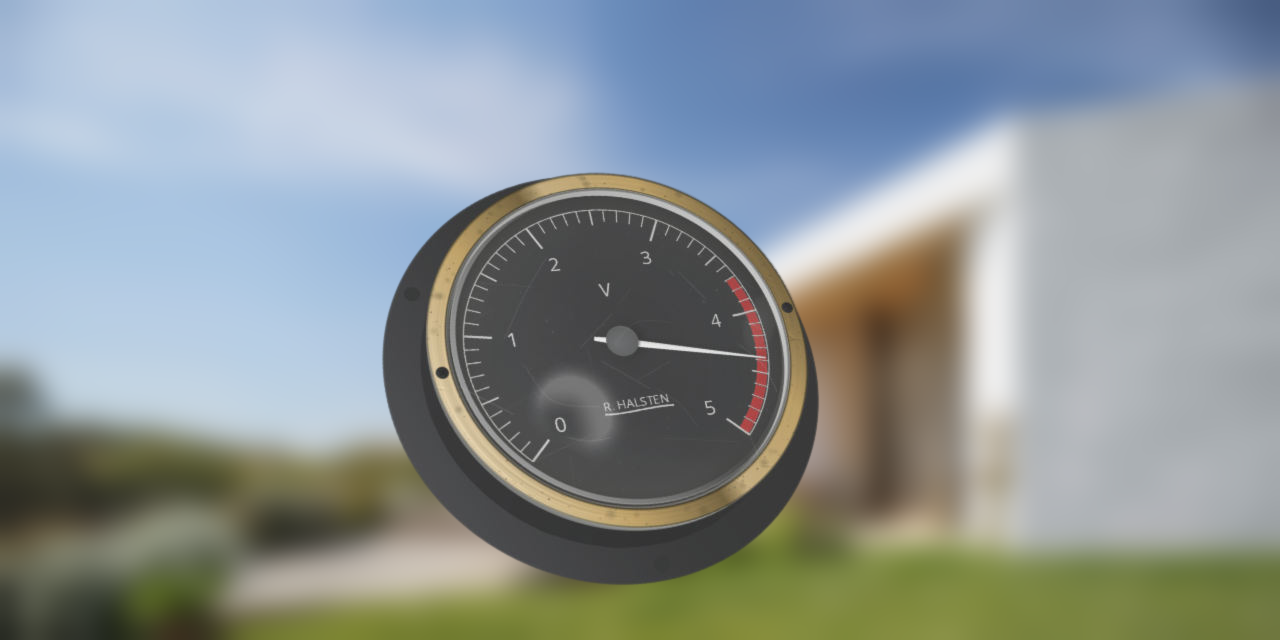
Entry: 4.4V
